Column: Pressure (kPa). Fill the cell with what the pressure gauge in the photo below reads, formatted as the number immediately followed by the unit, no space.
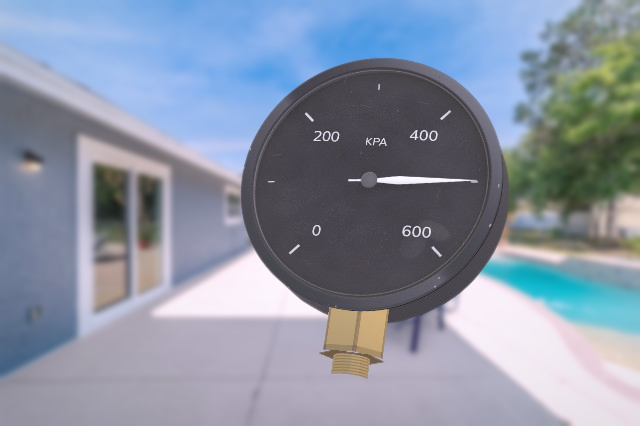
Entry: 500kPa
